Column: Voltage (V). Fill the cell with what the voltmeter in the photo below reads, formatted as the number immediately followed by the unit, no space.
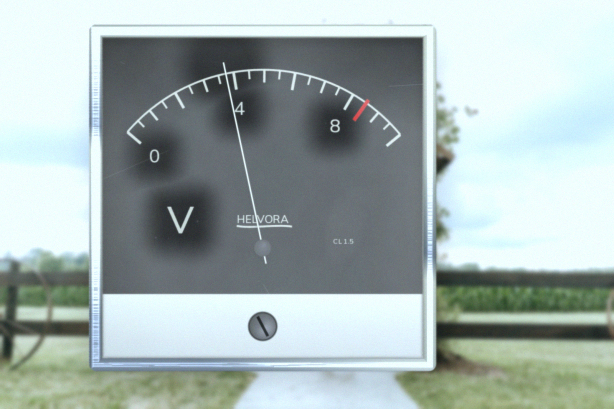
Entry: 3.75V
